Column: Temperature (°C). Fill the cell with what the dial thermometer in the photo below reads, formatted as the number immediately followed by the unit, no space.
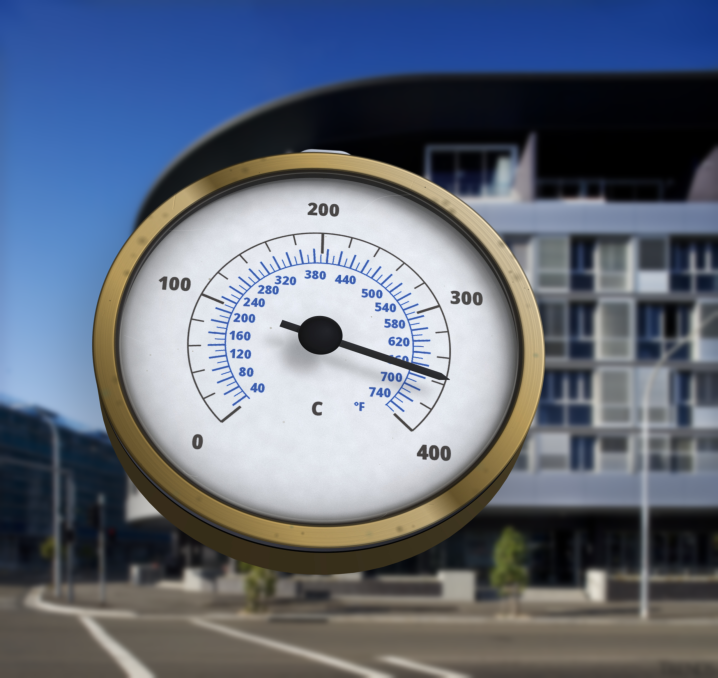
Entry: 360°C
